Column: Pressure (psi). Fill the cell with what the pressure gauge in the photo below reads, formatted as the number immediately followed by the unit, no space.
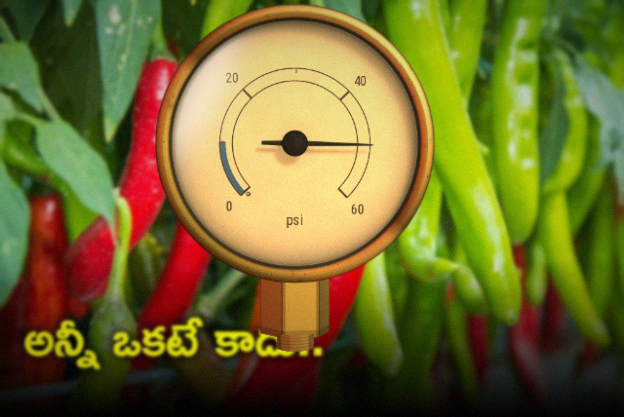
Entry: 50psi
